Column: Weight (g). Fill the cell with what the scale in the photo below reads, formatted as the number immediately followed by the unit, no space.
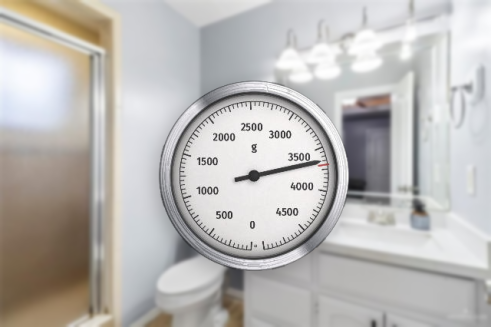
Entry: 3650g
